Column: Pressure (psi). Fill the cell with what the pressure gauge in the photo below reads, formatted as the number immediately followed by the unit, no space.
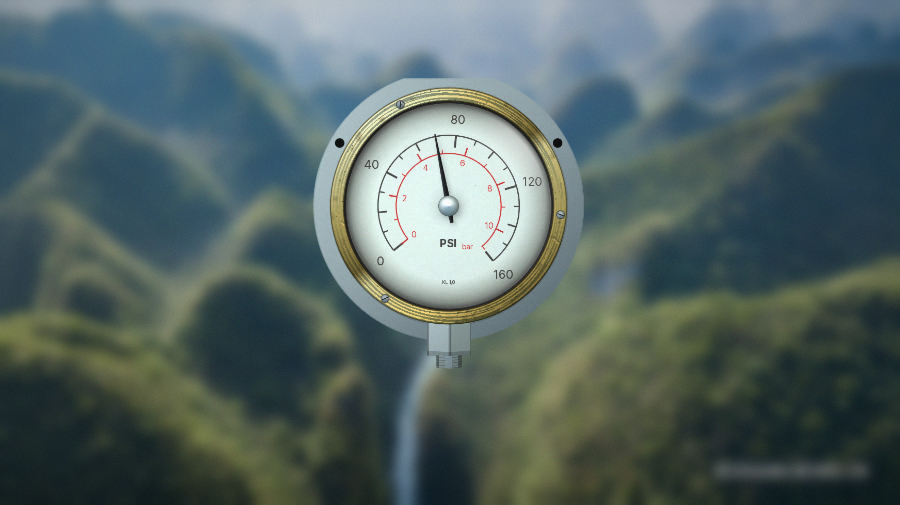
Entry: 70psi
